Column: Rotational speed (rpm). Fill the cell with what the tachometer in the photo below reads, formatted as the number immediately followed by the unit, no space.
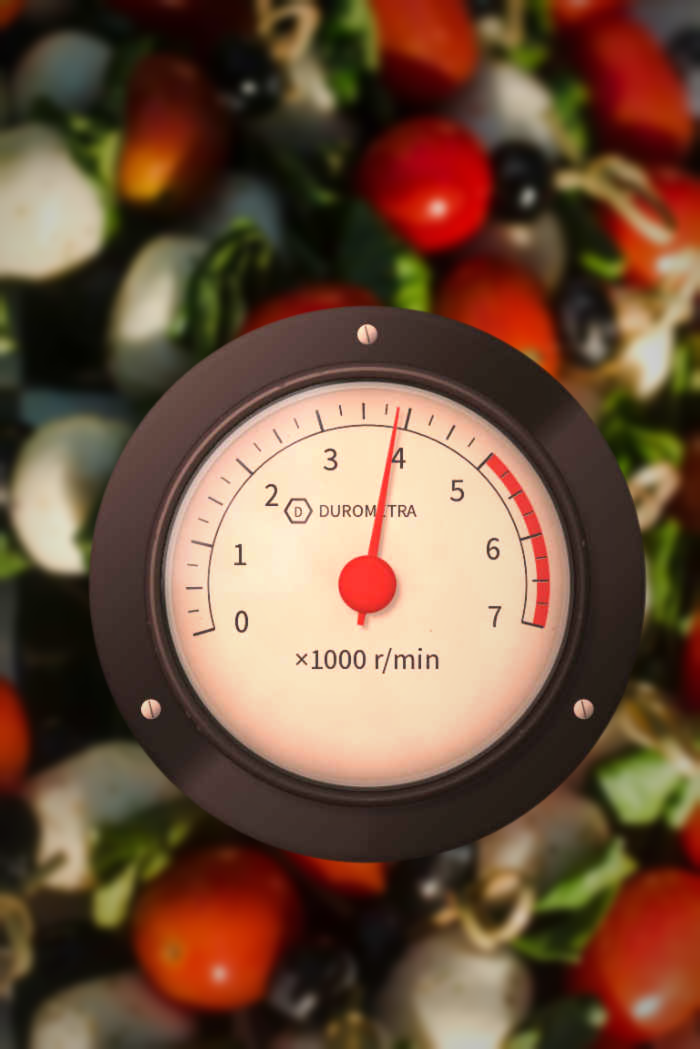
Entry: 3875rpm
